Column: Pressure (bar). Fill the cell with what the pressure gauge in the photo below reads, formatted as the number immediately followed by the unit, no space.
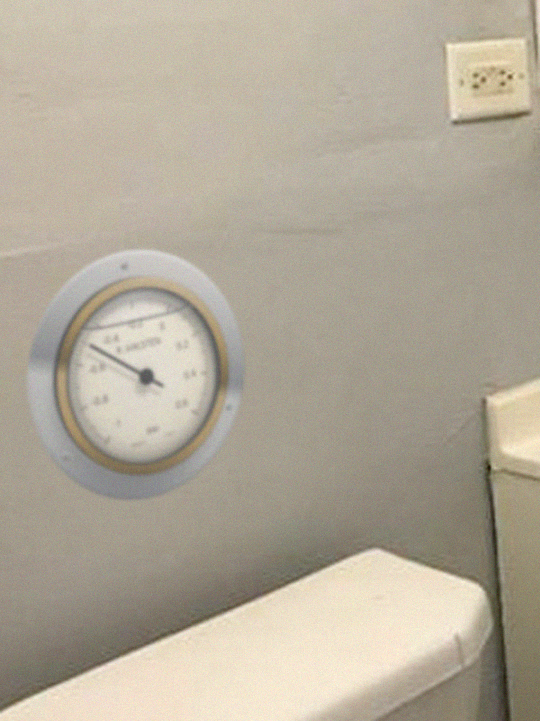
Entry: -0.5bar
